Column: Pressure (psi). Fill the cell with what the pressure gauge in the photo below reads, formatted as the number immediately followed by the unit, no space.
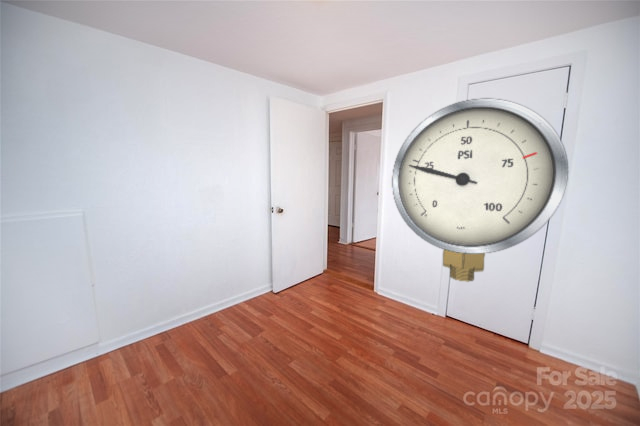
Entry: 22.5psi
